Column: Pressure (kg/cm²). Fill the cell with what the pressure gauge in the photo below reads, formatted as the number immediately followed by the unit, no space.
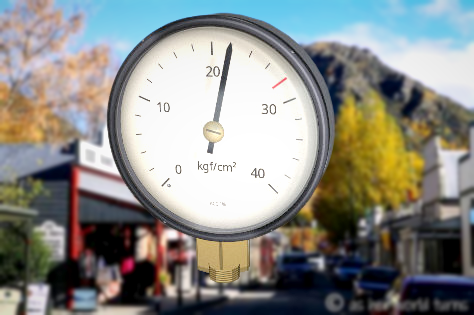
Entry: 22kg/cm²
